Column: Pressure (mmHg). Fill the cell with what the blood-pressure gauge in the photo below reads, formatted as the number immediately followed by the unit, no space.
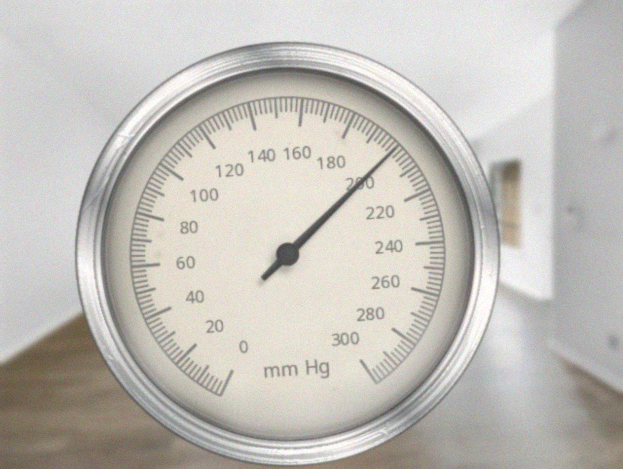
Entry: 200mmHg
